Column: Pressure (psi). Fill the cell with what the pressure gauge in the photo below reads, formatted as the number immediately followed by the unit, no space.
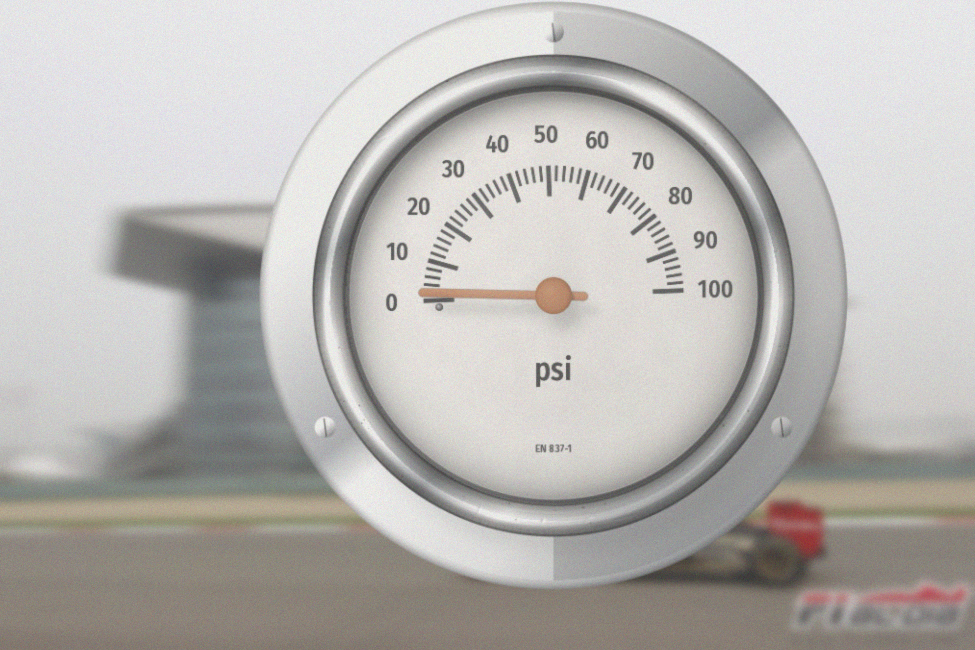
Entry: 2psi
